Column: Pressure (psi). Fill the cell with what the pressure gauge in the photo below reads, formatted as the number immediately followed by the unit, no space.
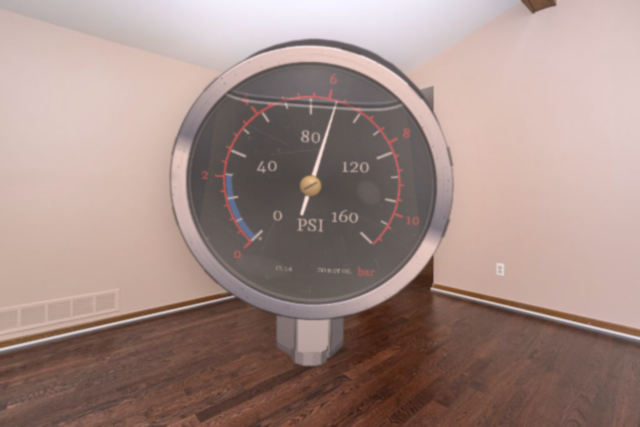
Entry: 90psi
